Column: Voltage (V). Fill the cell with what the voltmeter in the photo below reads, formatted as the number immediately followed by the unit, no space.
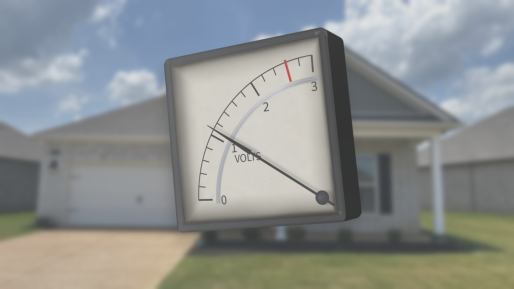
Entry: 1.1V
